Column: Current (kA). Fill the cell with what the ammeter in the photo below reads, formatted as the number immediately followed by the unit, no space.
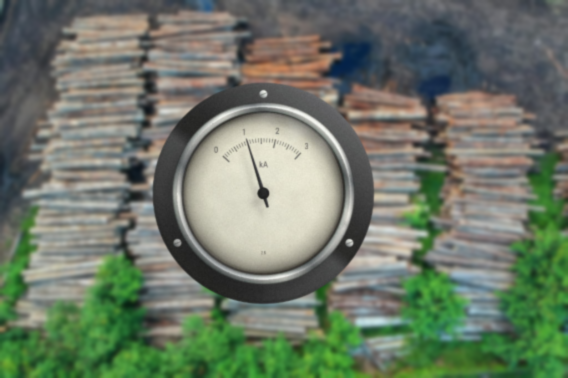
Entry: 1kA
